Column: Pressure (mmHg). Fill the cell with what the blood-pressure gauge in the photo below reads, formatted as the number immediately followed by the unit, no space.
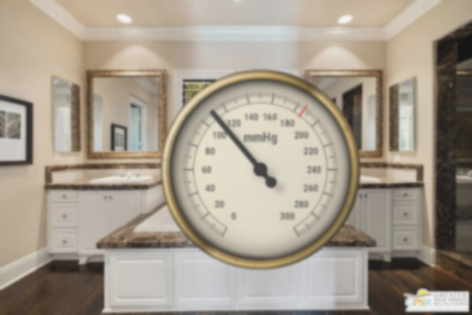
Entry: 110mmHg
